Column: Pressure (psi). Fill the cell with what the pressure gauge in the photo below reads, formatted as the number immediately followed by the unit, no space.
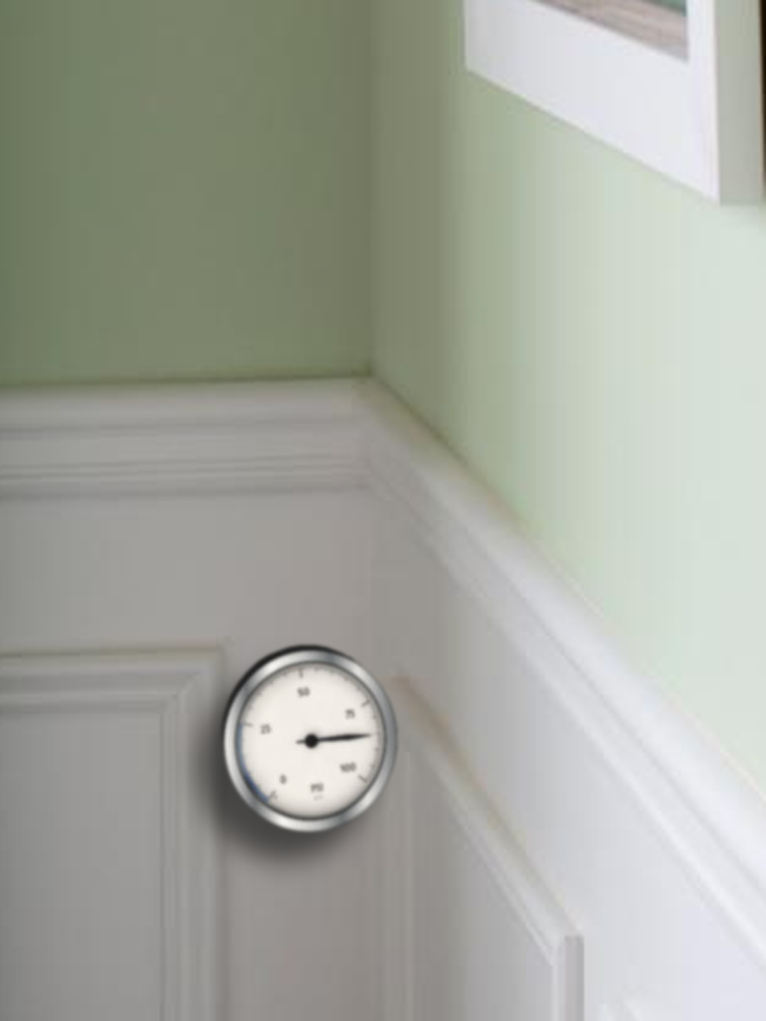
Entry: 85psi
